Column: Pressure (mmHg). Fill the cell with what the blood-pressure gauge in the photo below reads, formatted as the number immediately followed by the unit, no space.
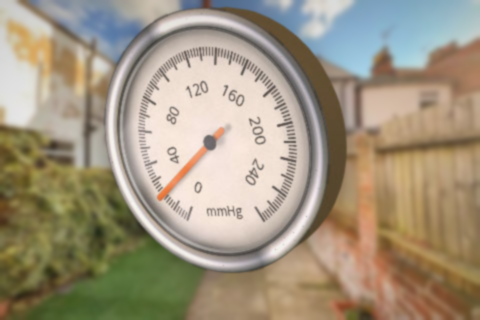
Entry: 20mmHg
